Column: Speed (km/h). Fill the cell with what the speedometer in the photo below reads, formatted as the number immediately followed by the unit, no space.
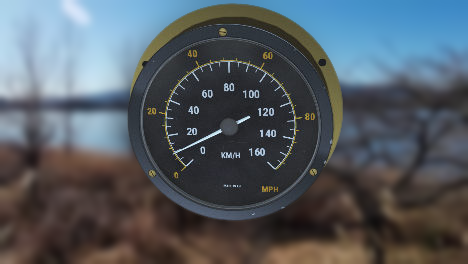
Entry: 10km/h
